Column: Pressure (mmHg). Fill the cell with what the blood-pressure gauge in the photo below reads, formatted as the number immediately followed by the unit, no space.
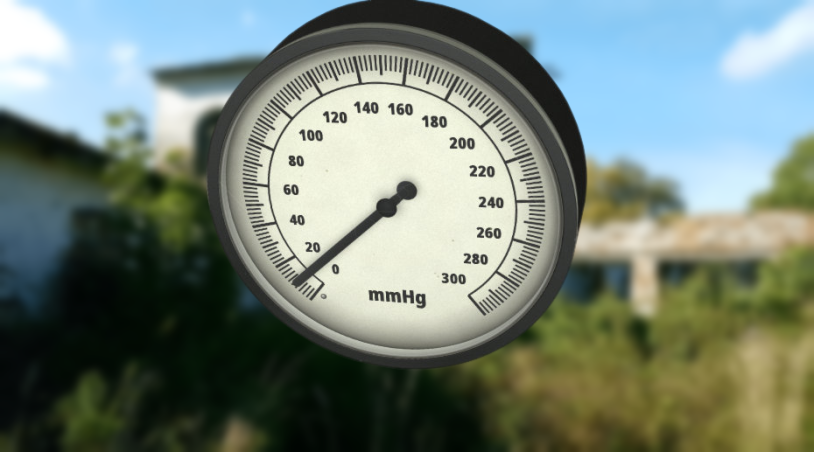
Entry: 10mmHg
